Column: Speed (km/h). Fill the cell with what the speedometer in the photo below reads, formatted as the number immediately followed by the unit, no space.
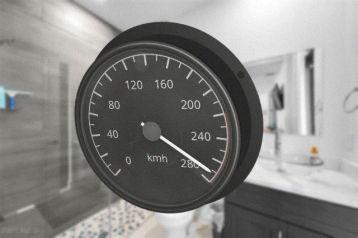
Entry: 270km/h
